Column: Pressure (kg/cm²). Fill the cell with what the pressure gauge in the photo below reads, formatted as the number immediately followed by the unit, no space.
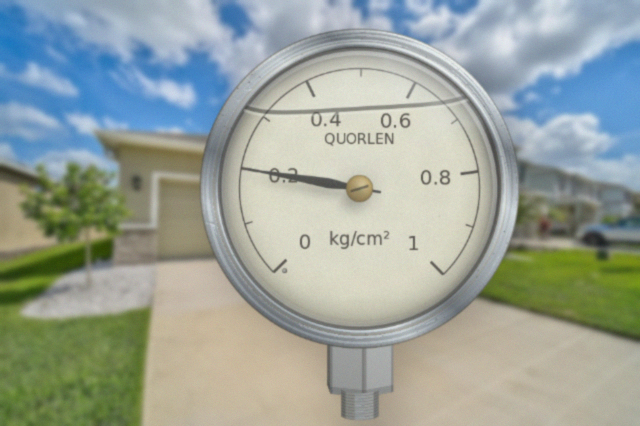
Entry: 0.2kg/cm²
